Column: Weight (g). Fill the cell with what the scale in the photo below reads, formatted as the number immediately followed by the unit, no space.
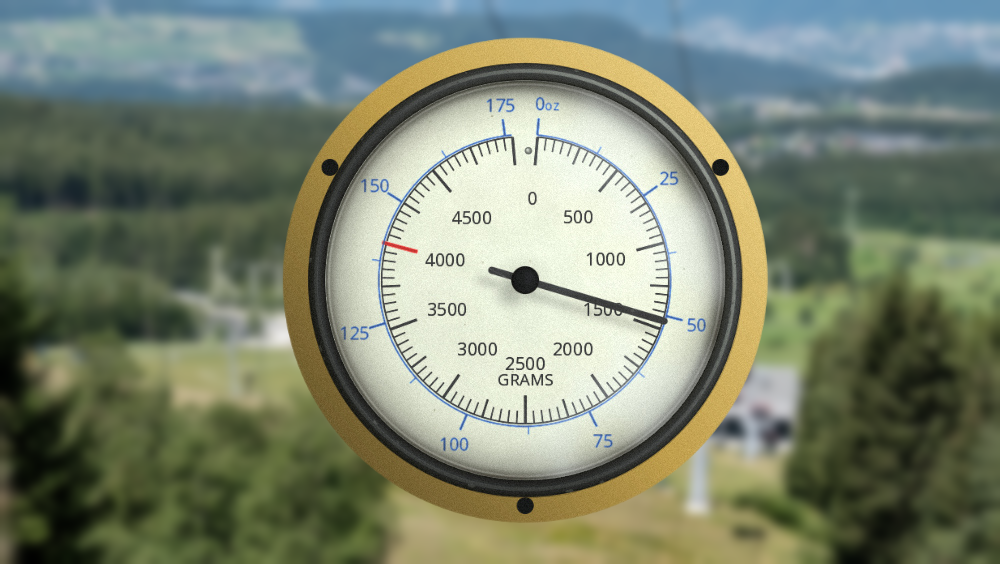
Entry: 1450g
